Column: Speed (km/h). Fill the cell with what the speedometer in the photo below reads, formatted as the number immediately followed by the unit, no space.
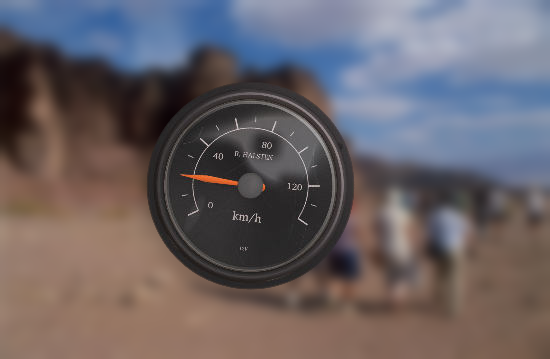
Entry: 20km/h
